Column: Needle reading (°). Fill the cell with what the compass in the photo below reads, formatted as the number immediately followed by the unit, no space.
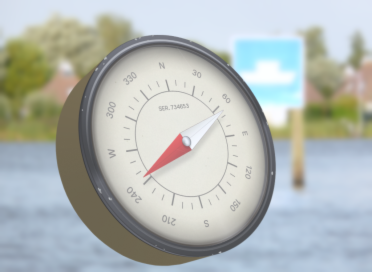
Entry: 245°
